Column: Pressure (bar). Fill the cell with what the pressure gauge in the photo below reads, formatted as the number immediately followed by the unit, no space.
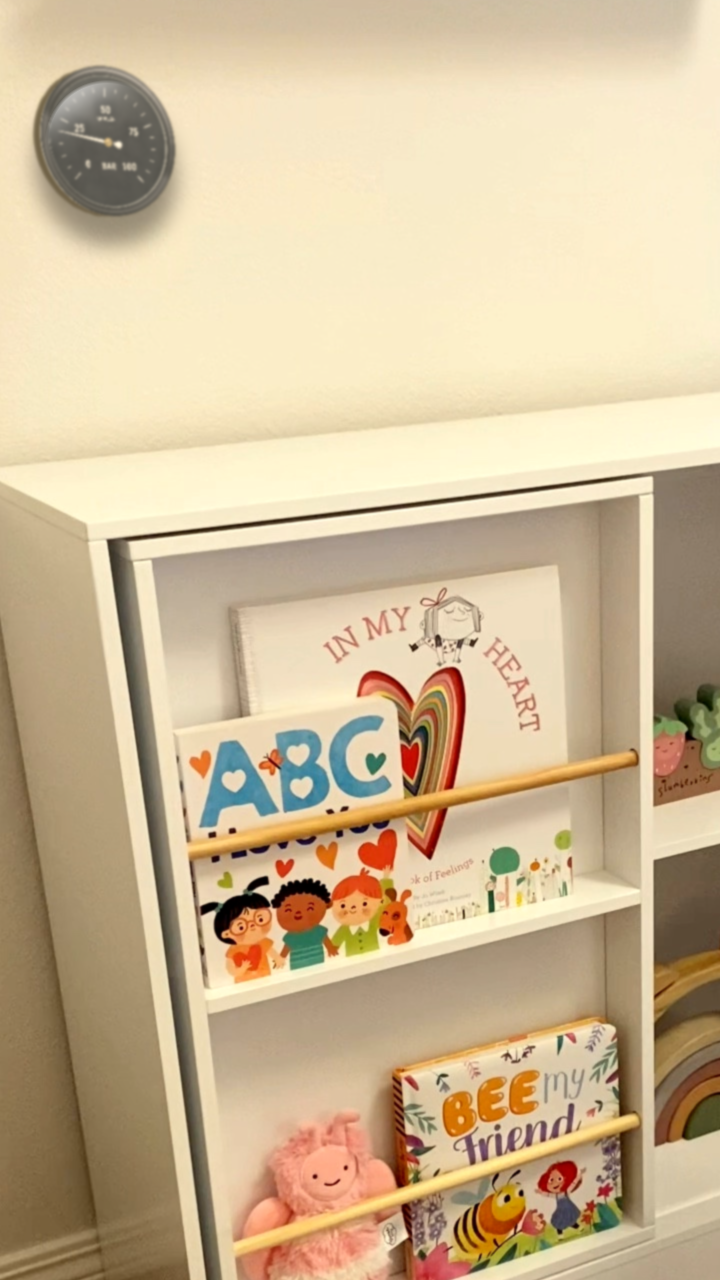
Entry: 20bar
